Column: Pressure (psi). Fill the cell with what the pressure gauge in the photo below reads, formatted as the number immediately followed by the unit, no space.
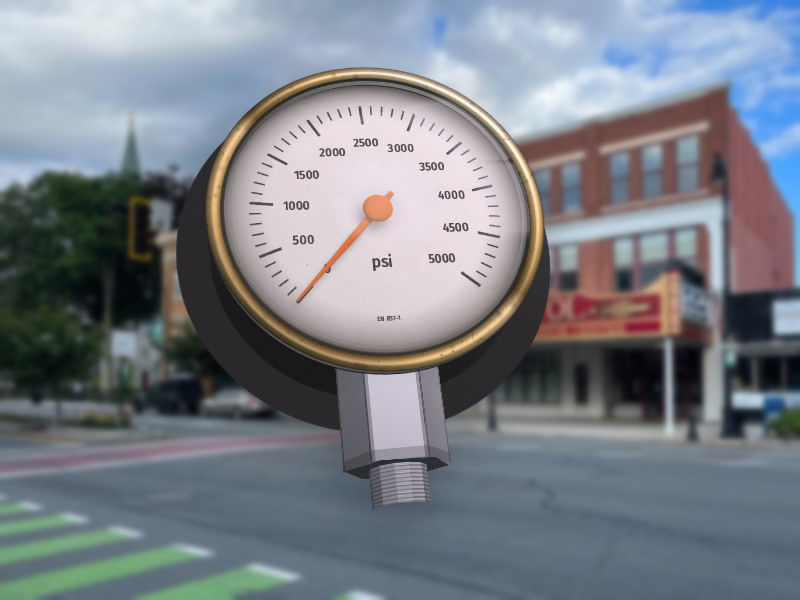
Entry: 0psi
